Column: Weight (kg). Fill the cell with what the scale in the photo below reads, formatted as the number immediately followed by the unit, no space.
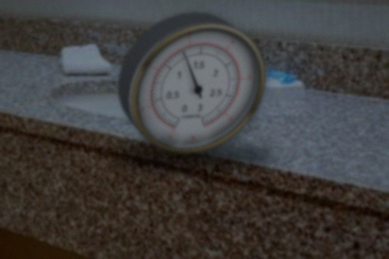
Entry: 1.25kg
